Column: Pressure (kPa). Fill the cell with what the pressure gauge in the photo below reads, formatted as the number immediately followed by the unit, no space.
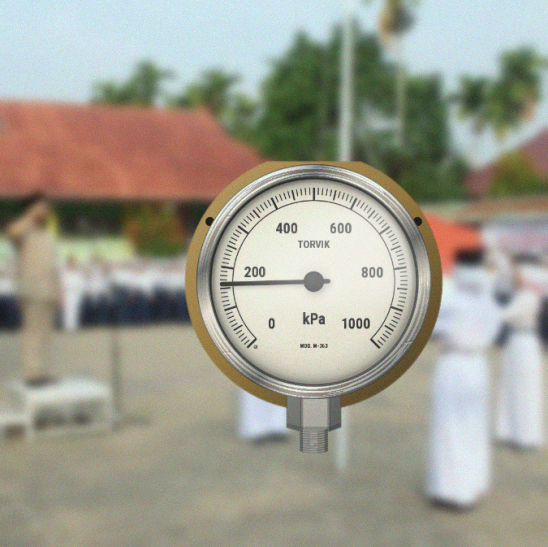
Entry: 160kPa
